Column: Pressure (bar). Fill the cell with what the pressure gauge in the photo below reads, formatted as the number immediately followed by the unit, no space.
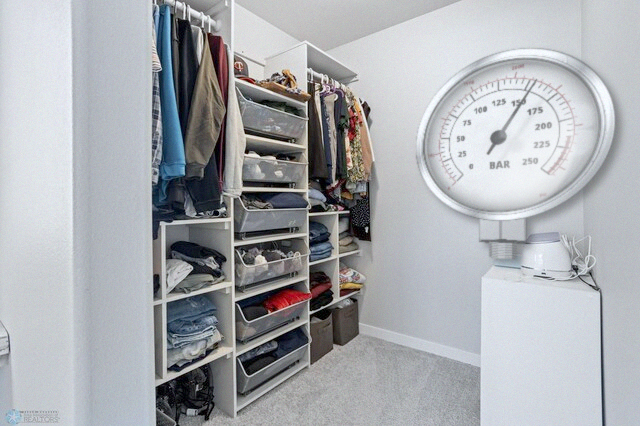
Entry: 155bar
